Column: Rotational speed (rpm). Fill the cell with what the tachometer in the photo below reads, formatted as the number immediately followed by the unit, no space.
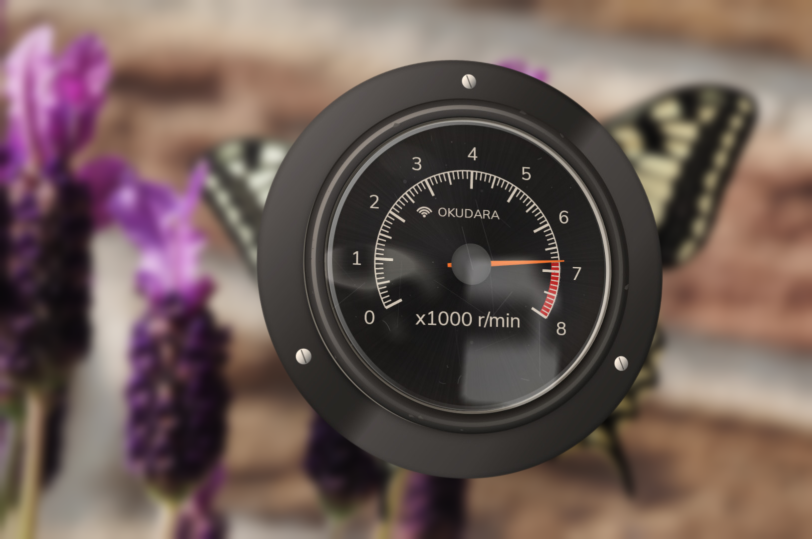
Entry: 6800rpm
